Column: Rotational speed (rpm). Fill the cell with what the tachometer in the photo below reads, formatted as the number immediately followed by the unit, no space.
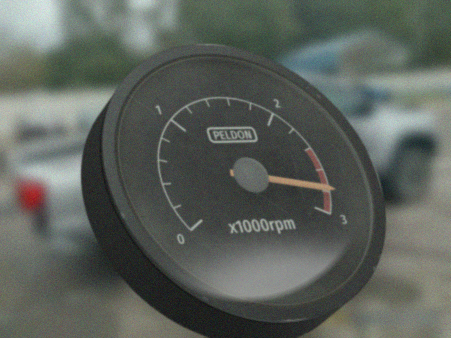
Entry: 2800rpm
